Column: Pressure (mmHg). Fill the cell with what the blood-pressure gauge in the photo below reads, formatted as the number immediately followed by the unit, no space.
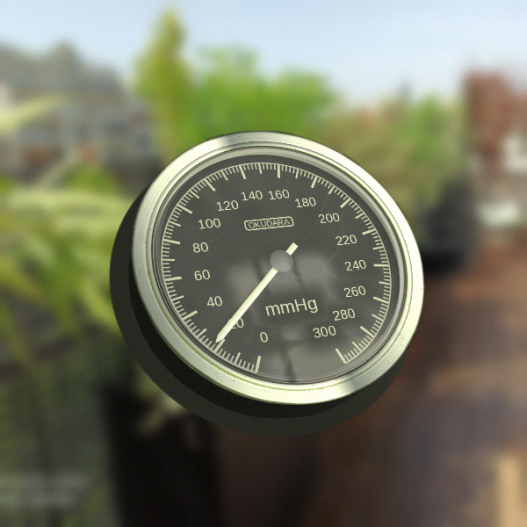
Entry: 22mmHg
